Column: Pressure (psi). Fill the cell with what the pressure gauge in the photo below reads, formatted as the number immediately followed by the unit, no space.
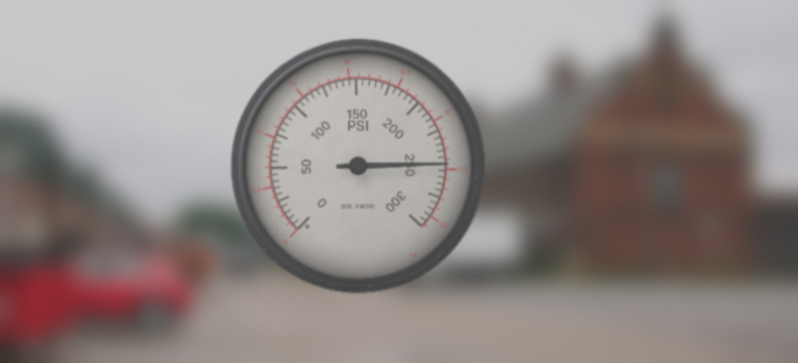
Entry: 250psi
